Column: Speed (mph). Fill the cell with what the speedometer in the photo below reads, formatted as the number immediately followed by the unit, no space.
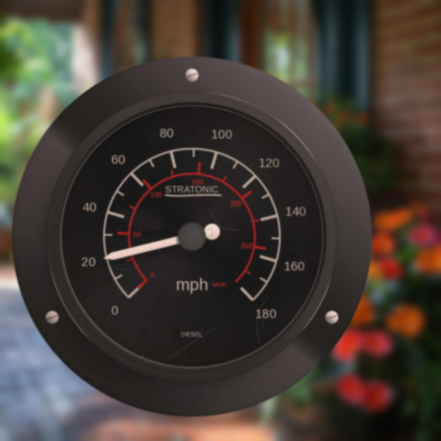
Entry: 20mph
